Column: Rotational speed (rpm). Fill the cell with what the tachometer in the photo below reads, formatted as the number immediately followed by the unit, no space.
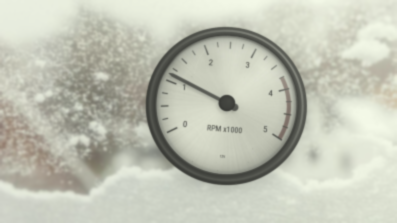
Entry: 1125rpm
